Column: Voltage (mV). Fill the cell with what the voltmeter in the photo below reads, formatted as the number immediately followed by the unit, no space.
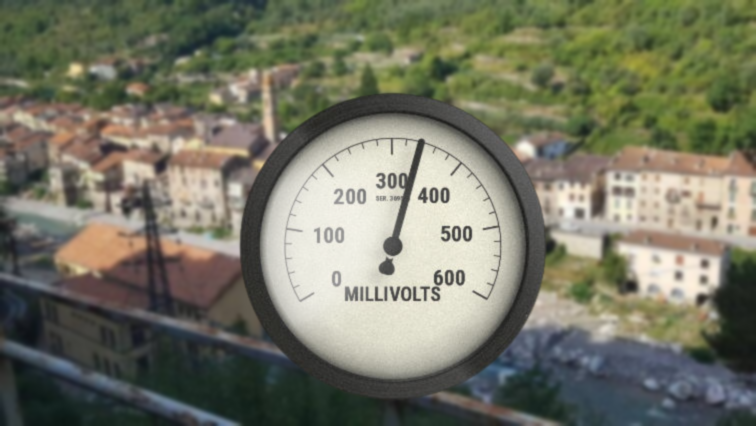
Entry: 340mV
